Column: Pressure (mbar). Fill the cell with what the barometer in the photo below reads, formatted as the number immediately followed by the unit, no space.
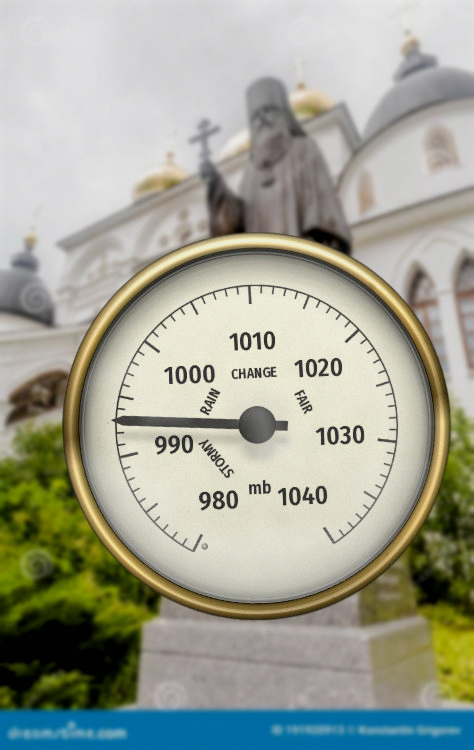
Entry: 993mbar
